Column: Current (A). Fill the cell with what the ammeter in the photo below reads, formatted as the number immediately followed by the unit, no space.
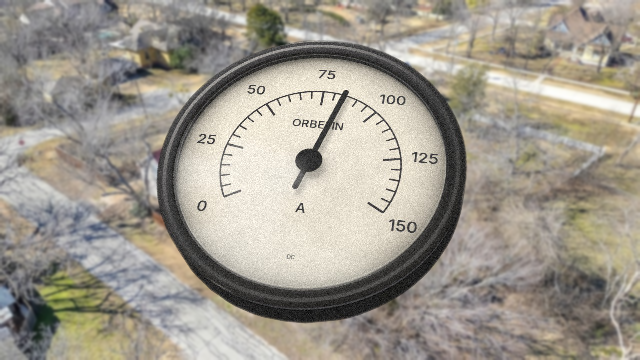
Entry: 85A
